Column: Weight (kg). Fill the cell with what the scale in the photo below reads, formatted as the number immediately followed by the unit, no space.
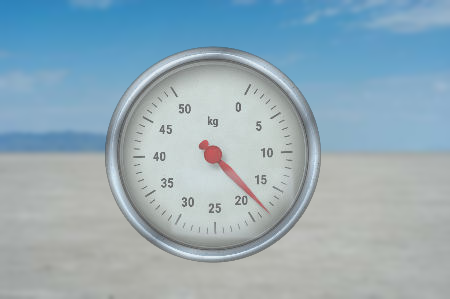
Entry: 18kg
